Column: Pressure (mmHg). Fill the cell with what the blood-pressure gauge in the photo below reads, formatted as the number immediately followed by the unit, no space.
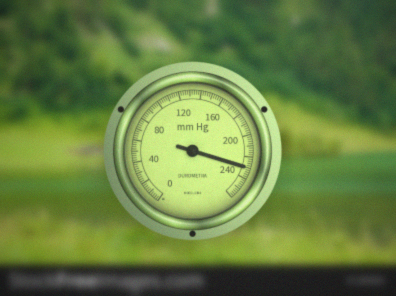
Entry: 230mmHg
